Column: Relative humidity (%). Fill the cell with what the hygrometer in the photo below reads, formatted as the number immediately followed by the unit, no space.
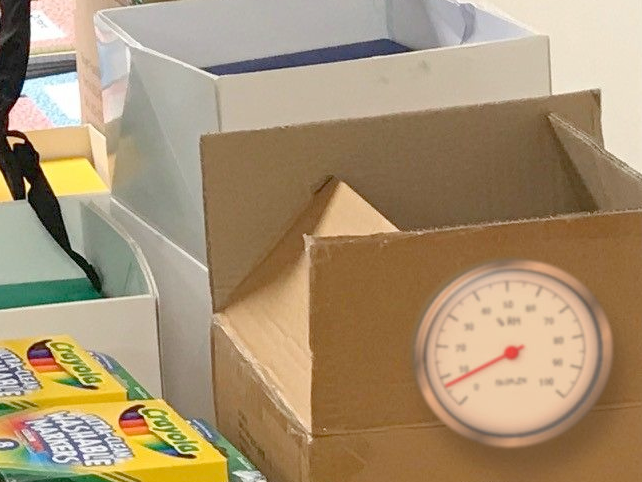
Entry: 7.5%
